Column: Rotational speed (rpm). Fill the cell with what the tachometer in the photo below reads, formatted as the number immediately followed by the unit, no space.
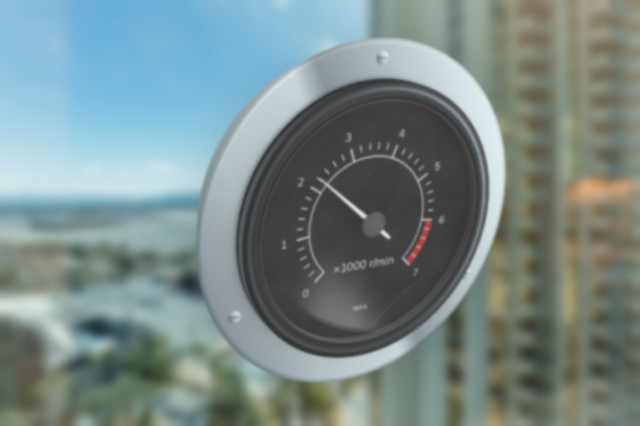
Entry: 2200rpm
